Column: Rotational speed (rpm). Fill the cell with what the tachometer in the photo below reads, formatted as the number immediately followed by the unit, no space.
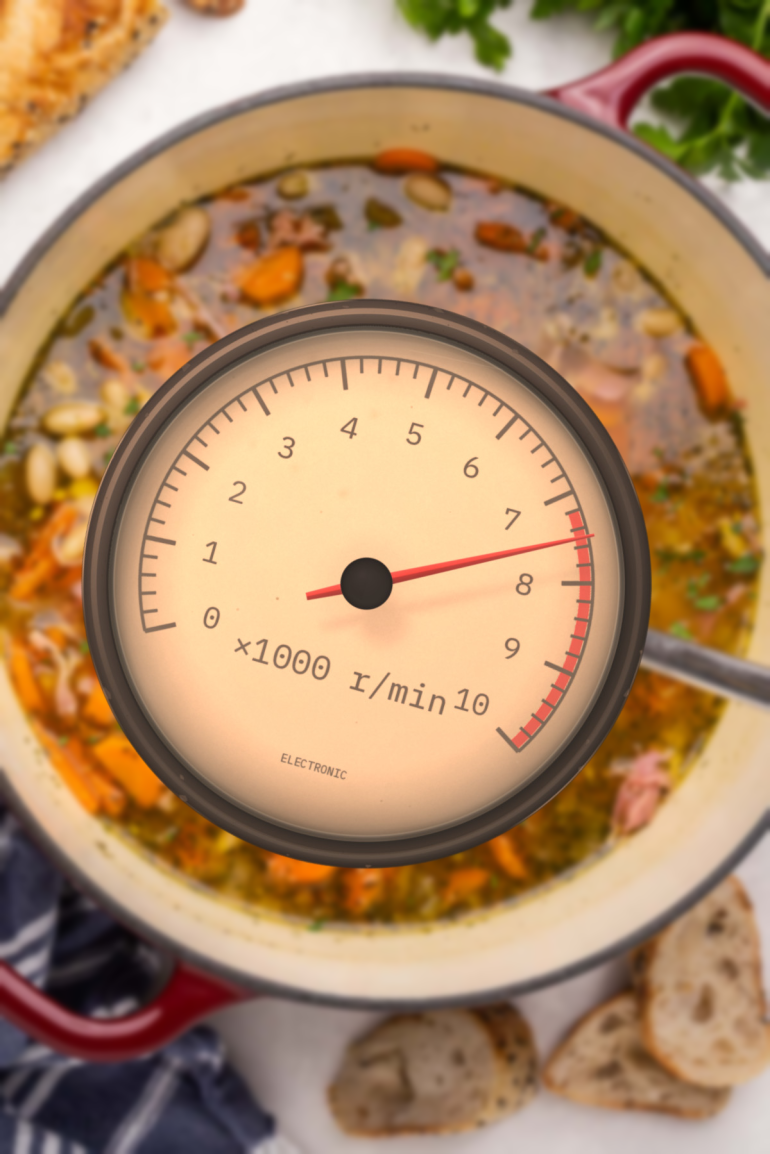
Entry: 7500rpm
